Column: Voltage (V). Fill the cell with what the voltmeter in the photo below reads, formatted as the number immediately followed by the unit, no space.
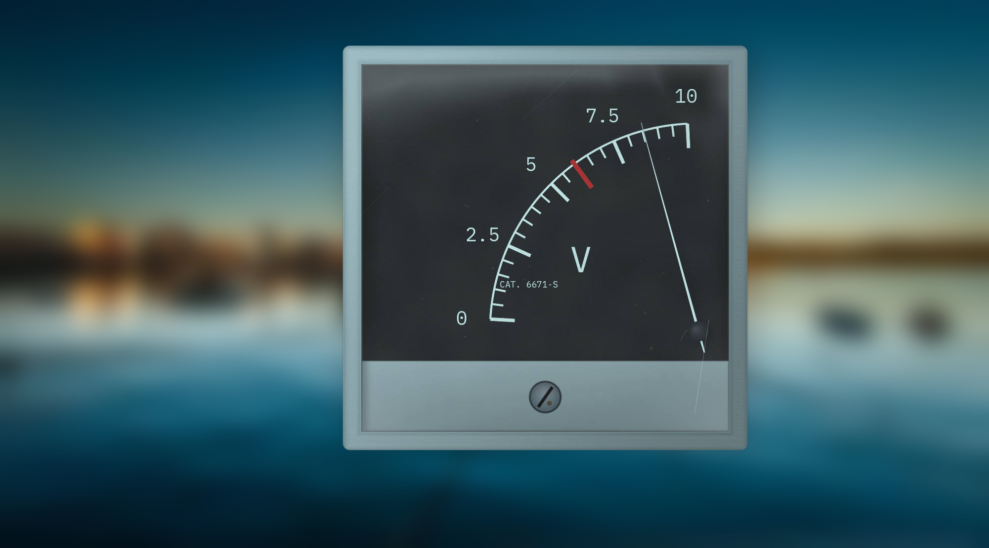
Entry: 8.5V
